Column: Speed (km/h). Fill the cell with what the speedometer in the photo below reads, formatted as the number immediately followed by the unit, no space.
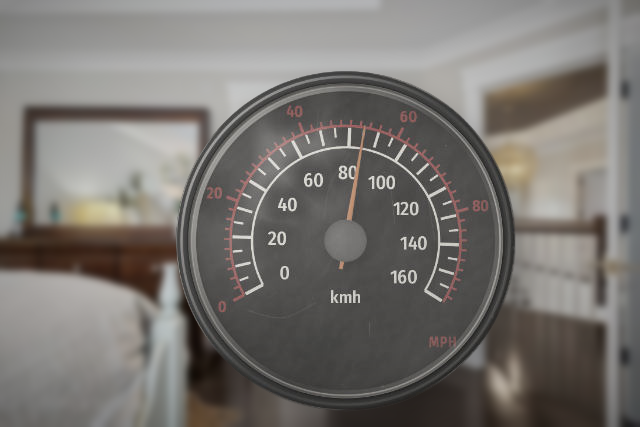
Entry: 85km/h
